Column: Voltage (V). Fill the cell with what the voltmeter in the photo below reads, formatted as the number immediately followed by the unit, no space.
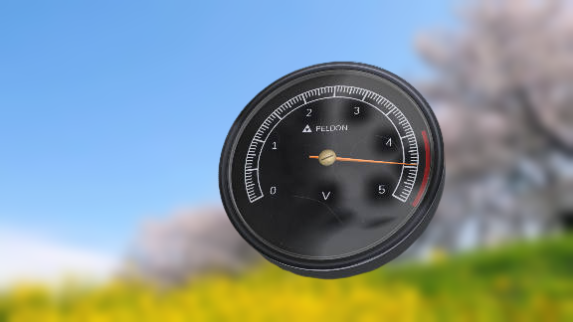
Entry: 4.5V
